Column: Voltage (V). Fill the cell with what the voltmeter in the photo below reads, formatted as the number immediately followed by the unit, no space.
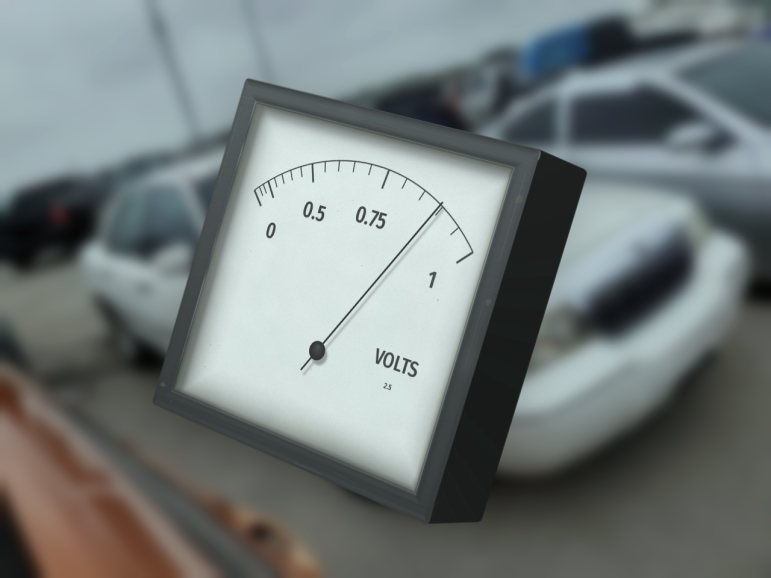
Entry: 0.9V
